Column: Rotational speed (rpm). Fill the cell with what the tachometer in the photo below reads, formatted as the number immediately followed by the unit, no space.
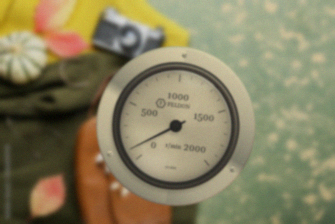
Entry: 100rpm
